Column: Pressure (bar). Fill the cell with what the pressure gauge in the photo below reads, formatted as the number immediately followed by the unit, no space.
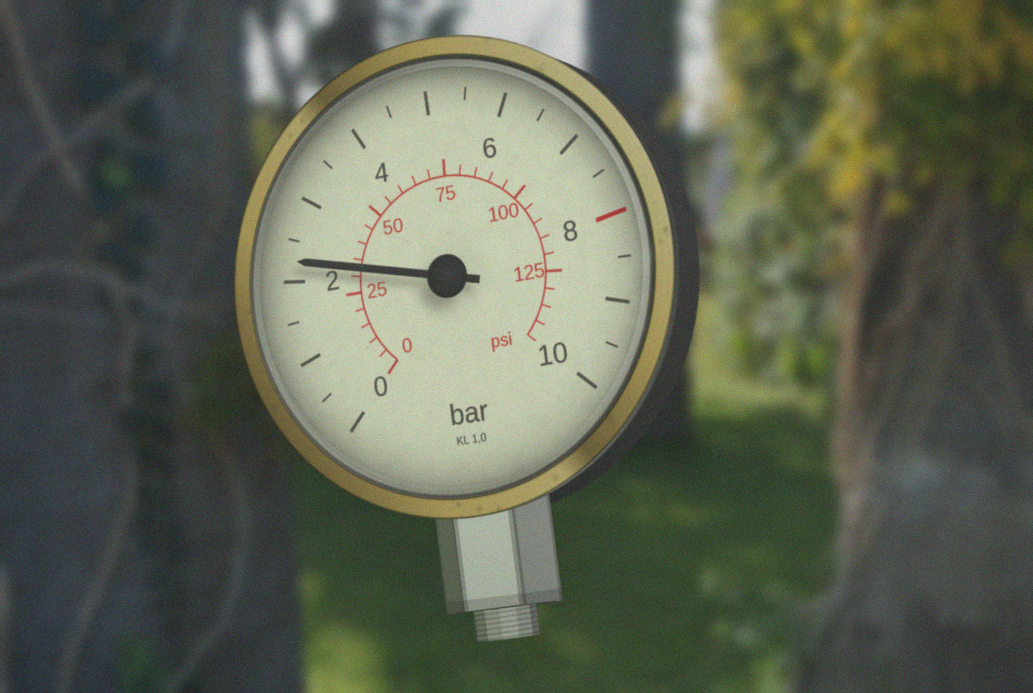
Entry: 2.25bar
